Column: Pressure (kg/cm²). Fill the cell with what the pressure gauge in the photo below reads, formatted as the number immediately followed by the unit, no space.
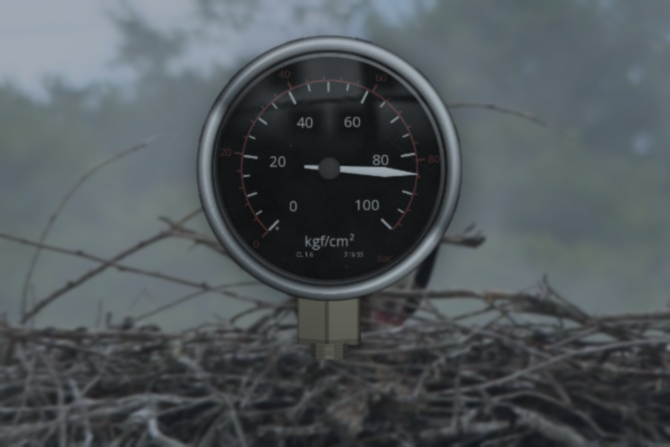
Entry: 85kg/cm²
